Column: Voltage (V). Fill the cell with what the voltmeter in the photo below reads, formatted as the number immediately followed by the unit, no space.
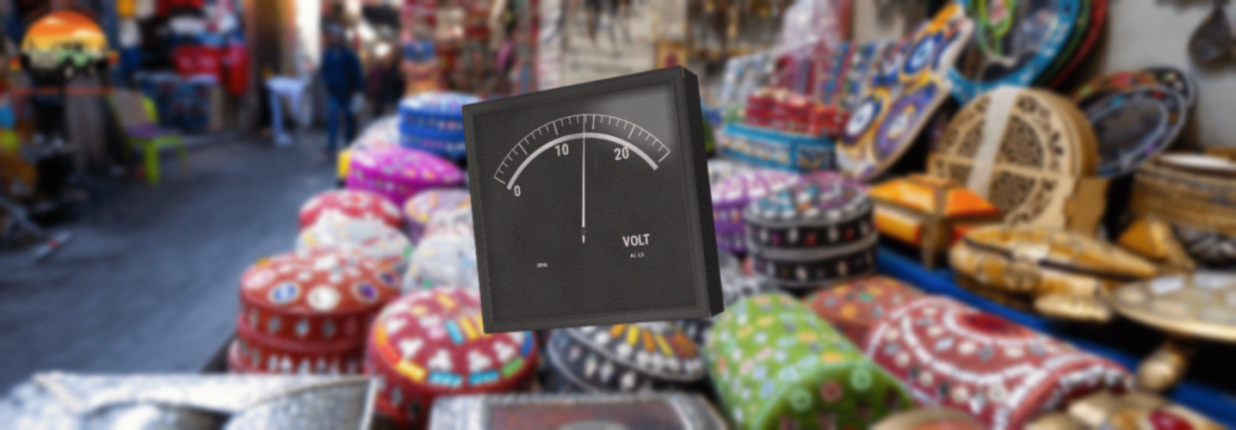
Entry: 14V
